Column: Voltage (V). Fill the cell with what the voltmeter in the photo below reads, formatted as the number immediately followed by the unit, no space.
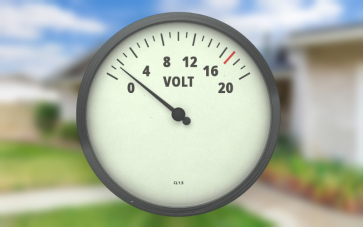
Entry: 1.5V
